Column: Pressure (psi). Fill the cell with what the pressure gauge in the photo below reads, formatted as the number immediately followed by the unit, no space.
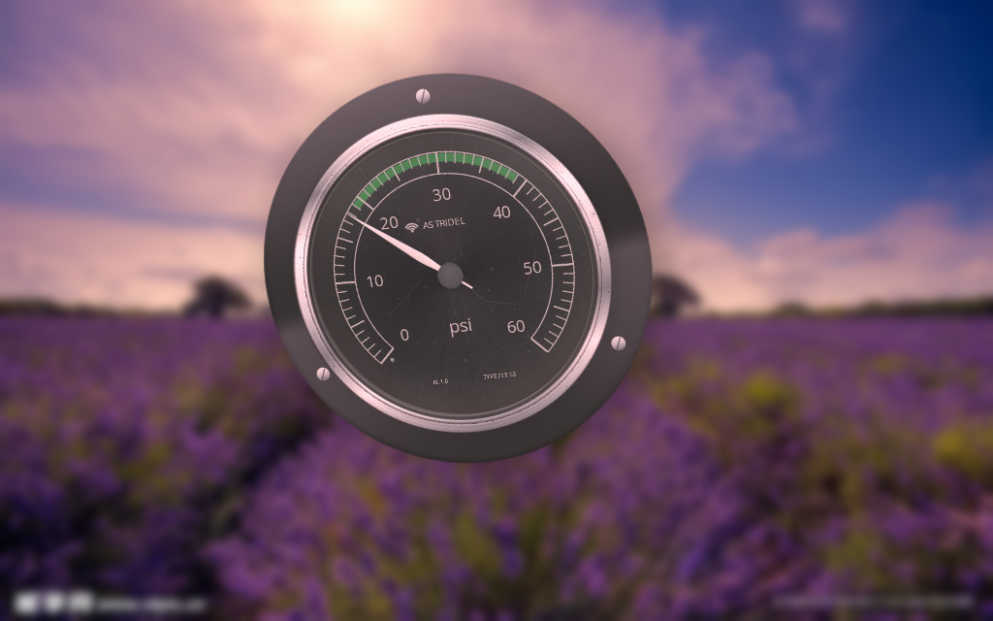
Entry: 18psi
